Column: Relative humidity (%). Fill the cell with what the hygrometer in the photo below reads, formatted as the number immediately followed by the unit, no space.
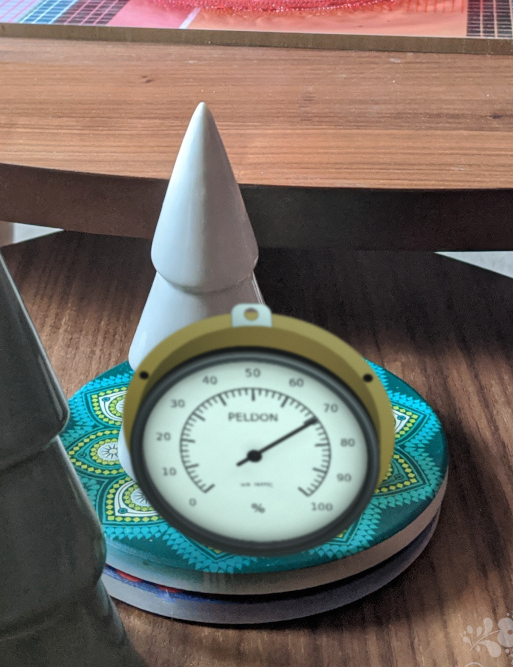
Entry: 70%
